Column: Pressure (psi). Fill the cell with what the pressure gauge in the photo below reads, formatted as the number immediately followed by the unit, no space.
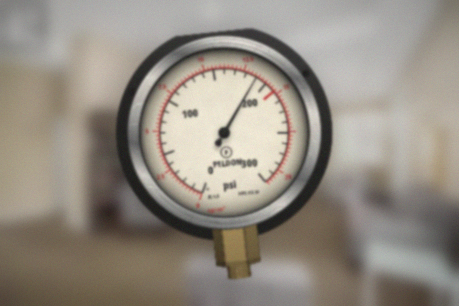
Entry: 190psi
